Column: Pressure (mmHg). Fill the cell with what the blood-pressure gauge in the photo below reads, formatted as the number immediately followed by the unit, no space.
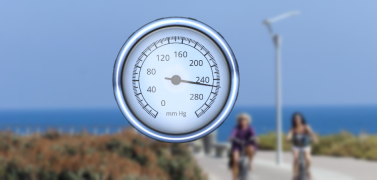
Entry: 250mmHg
